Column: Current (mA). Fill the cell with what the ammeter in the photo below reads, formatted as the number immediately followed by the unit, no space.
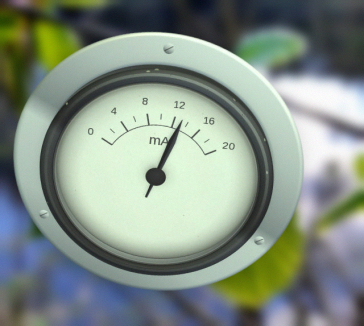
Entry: 13mA
